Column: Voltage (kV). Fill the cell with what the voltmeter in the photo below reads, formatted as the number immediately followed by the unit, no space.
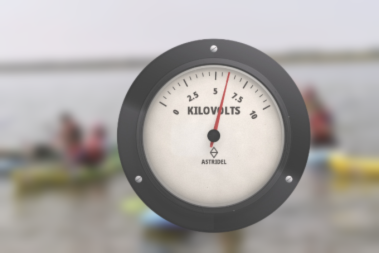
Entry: 6kV
